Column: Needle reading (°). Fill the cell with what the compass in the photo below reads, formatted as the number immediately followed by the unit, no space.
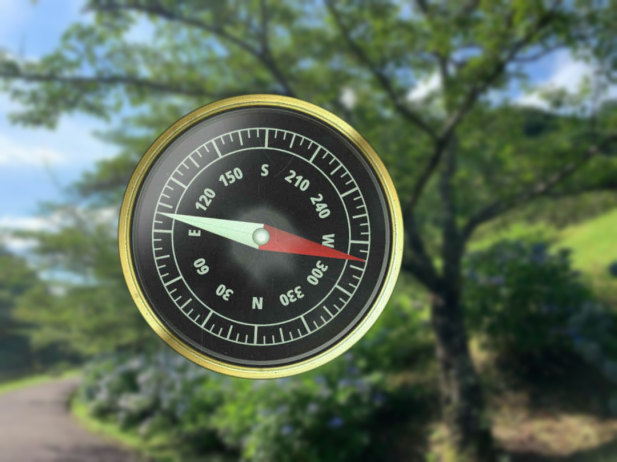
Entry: 280°
